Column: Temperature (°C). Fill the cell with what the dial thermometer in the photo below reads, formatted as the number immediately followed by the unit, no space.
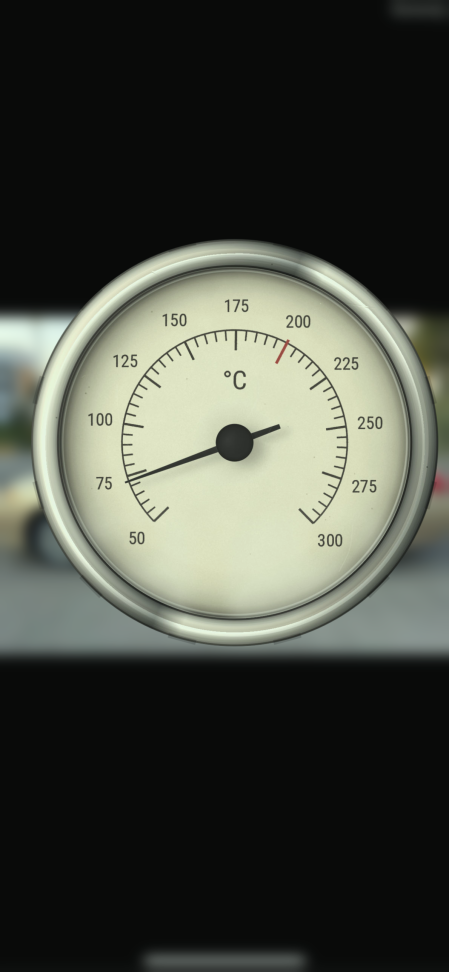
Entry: 72.5°C
